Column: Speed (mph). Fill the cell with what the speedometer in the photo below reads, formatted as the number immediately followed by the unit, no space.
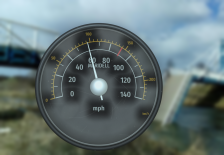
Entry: 60mph
